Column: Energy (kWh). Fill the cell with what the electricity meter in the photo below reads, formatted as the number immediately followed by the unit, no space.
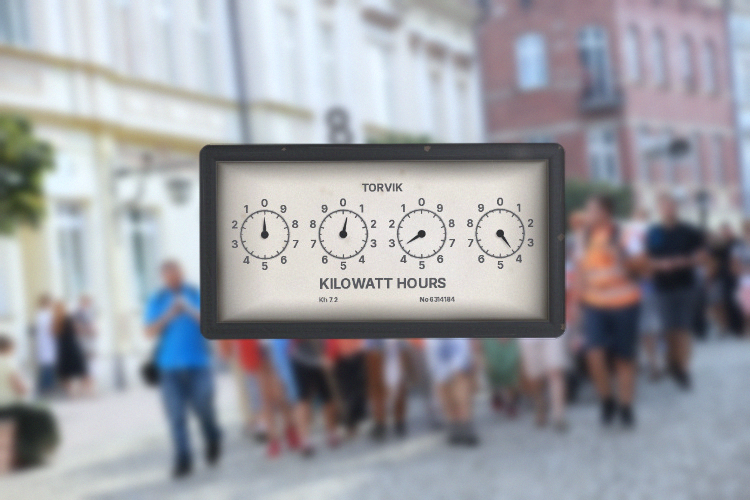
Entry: 34kWh
